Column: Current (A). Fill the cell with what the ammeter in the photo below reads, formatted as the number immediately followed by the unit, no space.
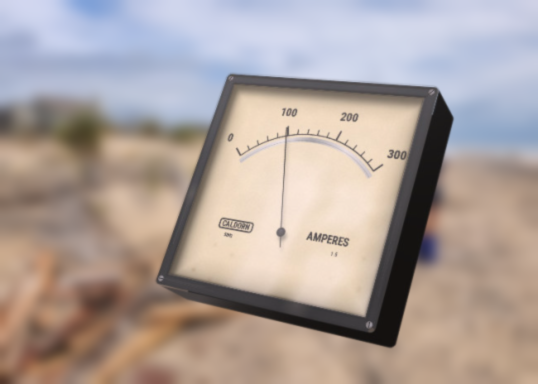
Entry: 100A
